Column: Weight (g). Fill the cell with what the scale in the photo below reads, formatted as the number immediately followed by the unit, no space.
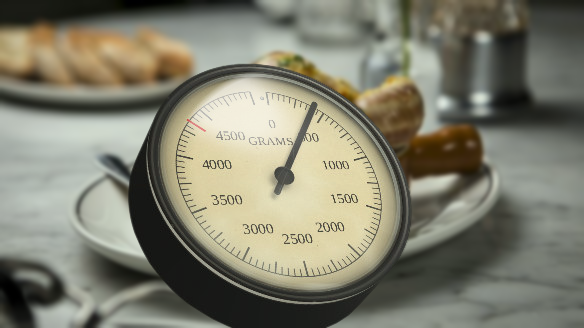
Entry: 400g
